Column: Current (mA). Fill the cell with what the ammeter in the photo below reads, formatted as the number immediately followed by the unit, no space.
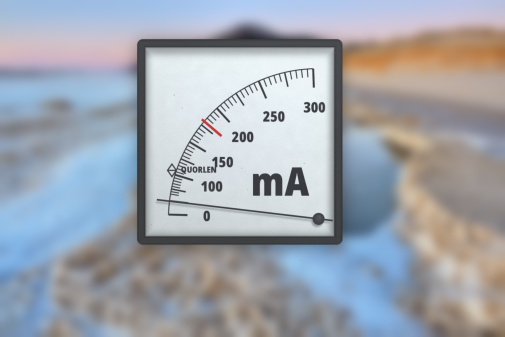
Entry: 50mA
